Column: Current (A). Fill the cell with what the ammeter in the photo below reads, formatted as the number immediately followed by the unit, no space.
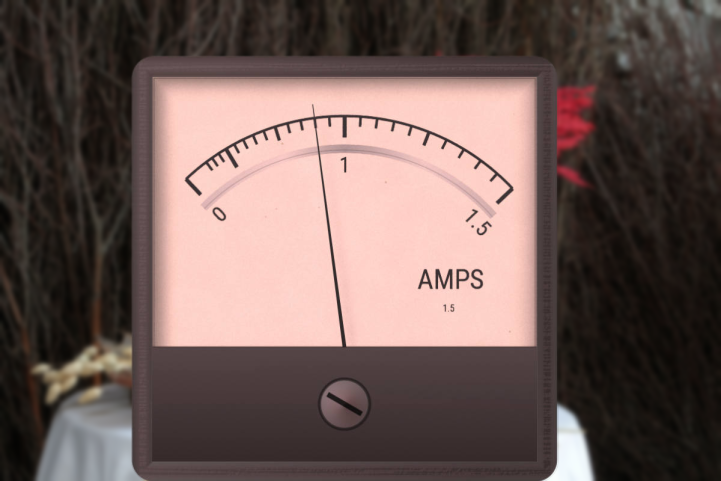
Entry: 0.9A
